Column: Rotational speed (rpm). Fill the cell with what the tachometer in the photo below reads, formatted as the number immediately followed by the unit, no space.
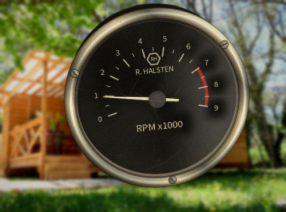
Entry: 1000rpm
